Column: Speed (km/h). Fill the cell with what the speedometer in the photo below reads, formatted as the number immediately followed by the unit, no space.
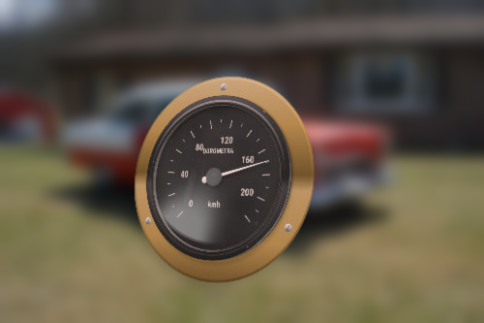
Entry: 170km/h
